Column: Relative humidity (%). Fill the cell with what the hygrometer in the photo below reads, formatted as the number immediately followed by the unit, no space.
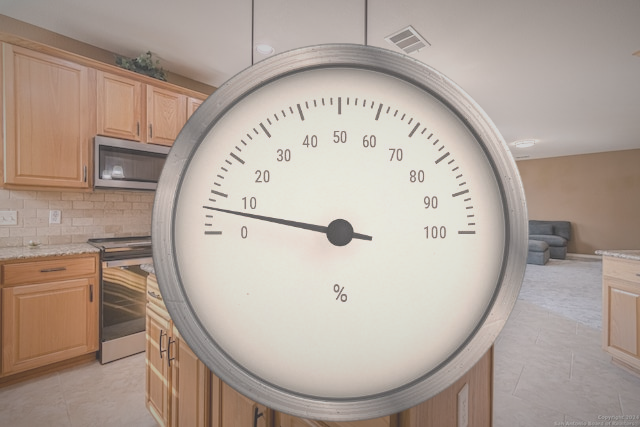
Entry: 6%
